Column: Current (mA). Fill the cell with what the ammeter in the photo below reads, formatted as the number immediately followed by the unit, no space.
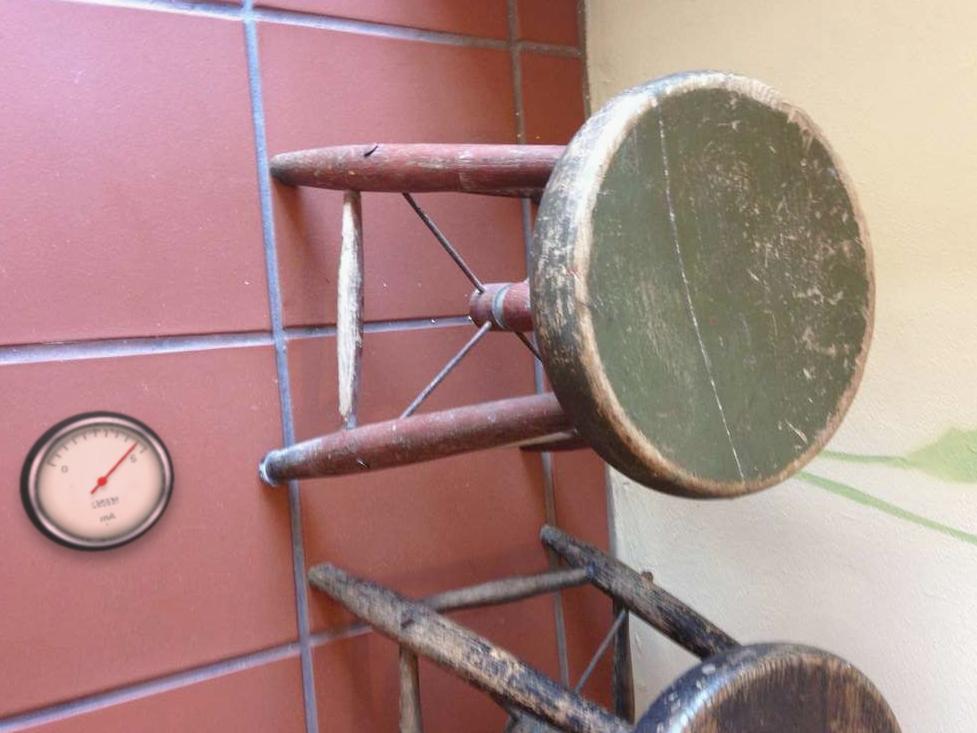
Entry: 4.5mA
